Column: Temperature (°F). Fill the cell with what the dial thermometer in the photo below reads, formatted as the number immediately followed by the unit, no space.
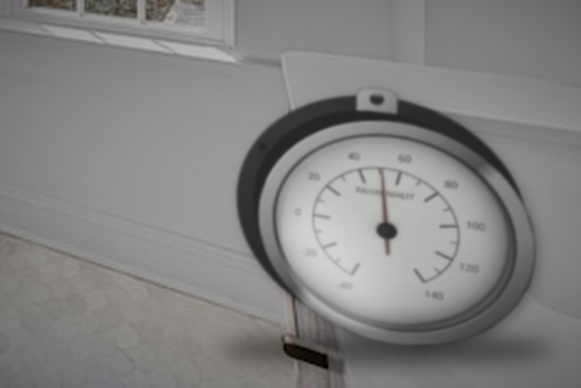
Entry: 50°F
